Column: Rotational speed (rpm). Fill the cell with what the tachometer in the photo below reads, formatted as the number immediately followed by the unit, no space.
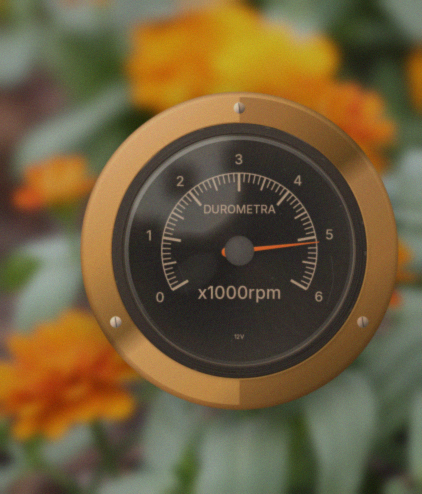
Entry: 5100rpm
